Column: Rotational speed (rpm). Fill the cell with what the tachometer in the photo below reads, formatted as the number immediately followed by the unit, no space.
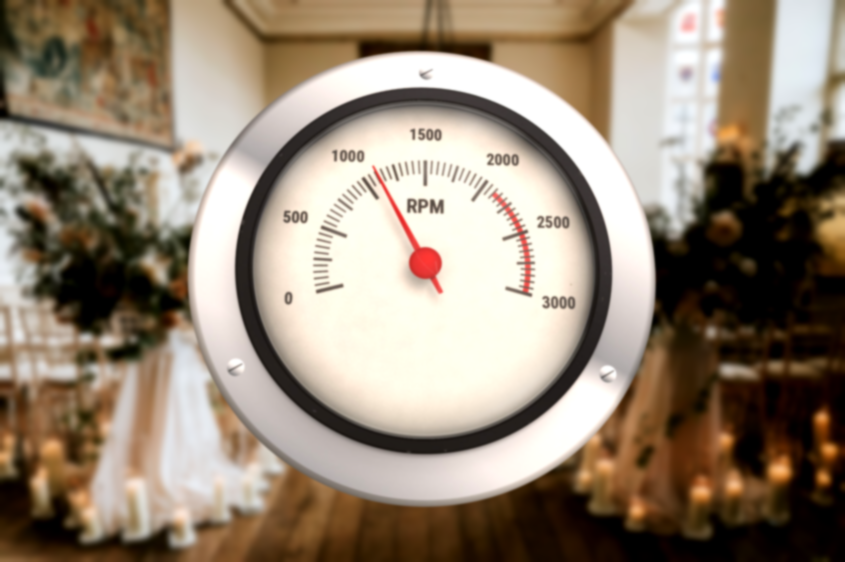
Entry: 1100rpm
